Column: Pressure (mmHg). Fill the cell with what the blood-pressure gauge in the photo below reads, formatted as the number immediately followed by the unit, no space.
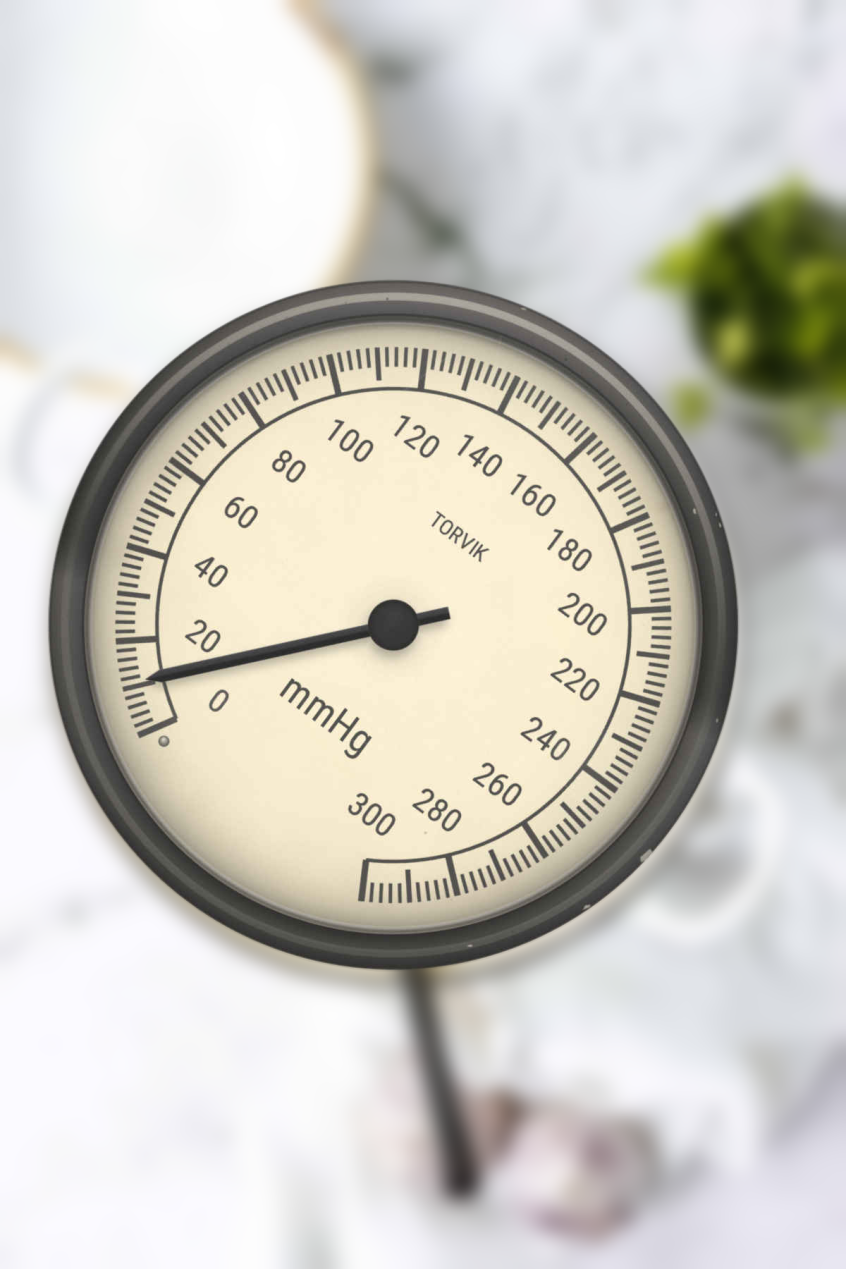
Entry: 11mmHg
